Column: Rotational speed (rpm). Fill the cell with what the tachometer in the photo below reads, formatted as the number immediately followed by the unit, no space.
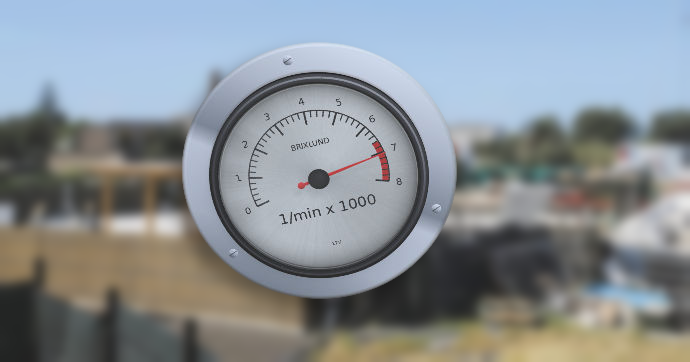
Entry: 7000rpm
